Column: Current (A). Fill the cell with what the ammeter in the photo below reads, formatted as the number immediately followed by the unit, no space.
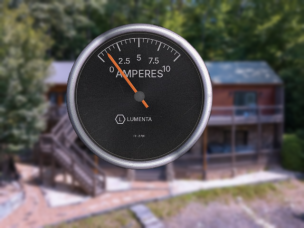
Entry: 1A
